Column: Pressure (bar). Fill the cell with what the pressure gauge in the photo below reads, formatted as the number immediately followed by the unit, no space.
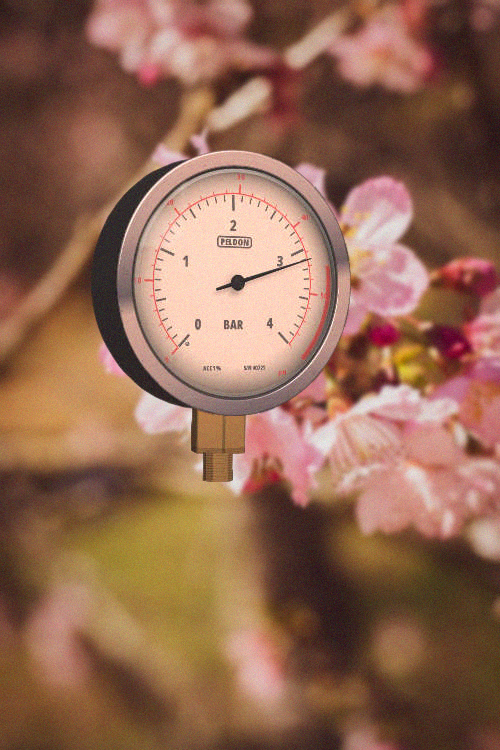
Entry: 3.1bar
